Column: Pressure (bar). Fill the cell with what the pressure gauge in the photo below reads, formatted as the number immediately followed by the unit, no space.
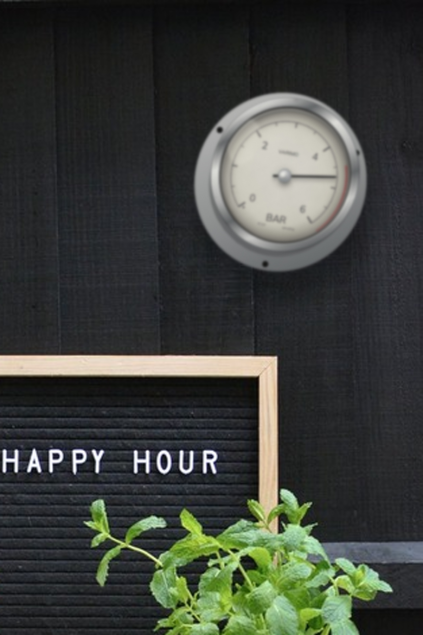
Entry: 4.75bar
